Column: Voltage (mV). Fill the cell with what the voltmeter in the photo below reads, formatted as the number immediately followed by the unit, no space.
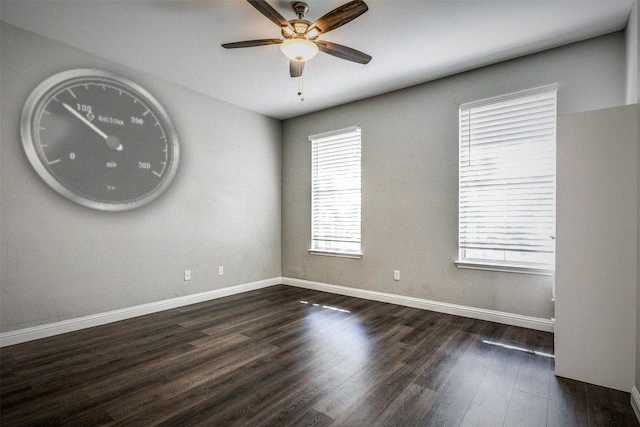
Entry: 80mV
